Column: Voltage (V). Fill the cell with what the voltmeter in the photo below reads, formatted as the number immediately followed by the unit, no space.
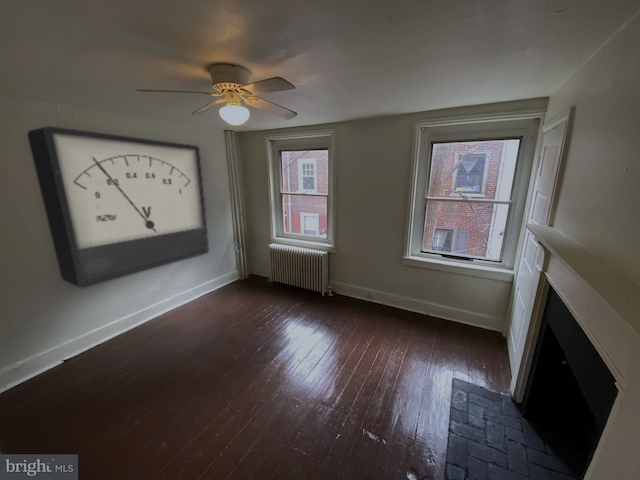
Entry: 0.2V
